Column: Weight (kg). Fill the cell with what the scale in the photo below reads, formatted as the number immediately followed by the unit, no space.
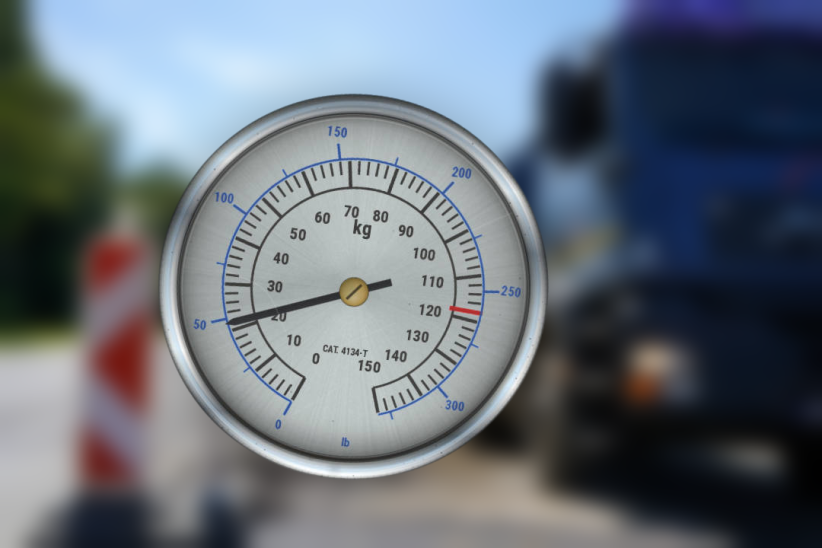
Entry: 22kg
